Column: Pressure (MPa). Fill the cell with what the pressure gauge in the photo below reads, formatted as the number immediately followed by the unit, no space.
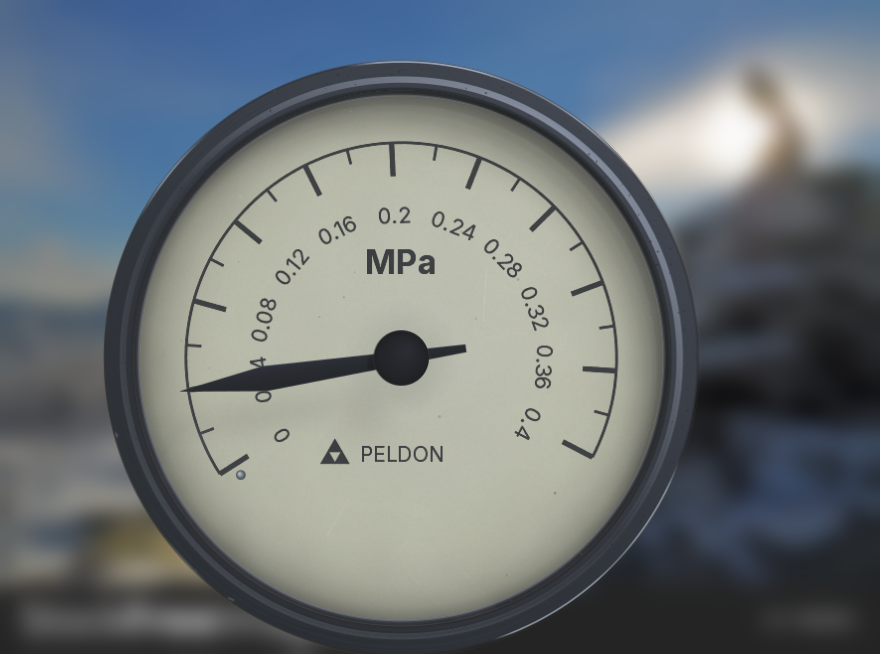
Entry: 0.04MPa
